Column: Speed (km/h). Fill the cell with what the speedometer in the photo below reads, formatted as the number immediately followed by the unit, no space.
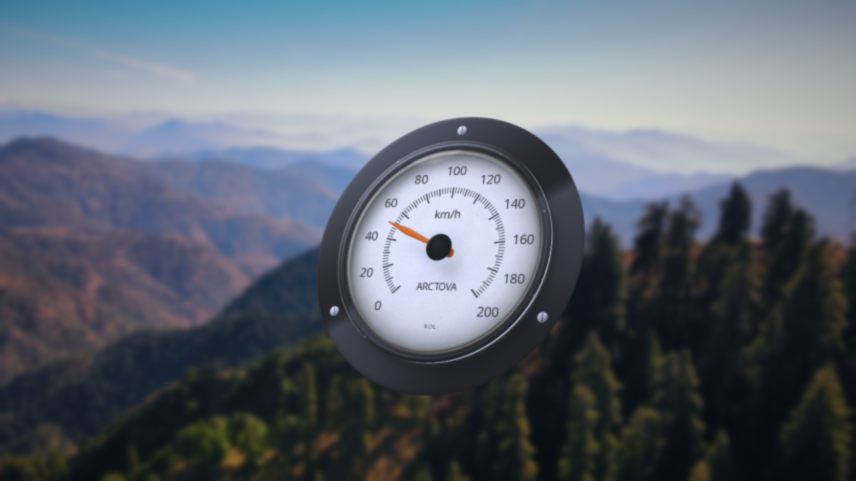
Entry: 50km/h
